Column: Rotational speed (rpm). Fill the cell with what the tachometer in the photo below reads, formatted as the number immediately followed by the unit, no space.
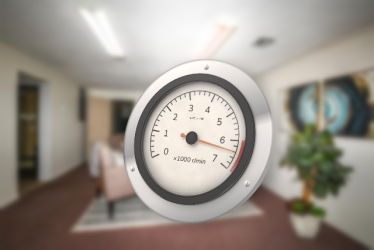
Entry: 6400rpm
